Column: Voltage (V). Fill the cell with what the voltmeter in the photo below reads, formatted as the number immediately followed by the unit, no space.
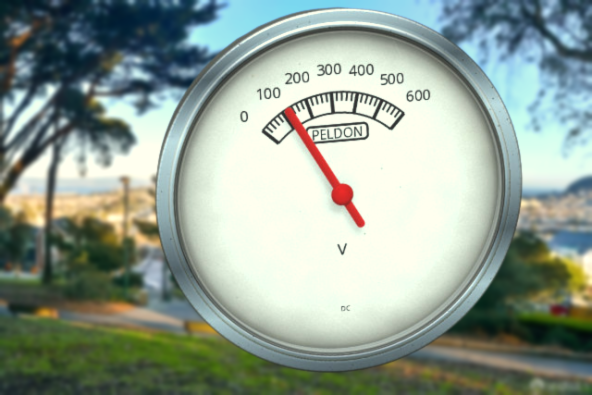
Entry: 120V
